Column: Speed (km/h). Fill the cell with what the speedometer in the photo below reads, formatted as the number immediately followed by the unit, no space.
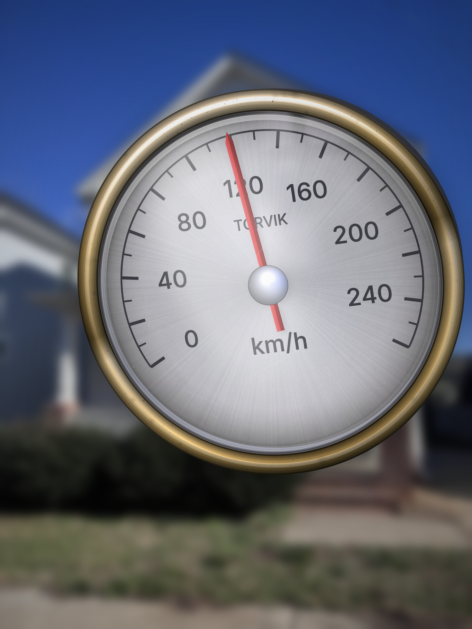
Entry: 120km/h
